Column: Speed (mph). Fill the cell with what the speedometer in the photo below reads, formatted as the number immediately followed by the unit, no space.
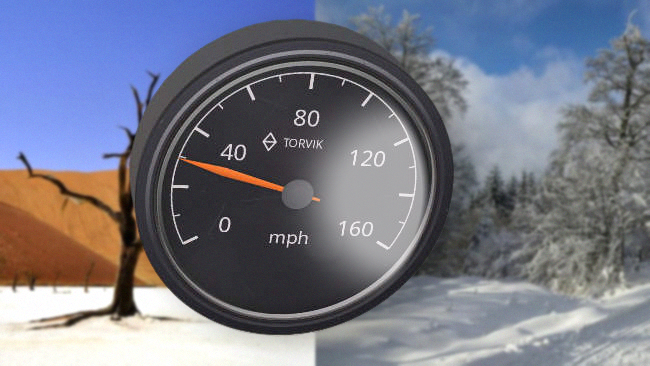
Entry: 30mph
